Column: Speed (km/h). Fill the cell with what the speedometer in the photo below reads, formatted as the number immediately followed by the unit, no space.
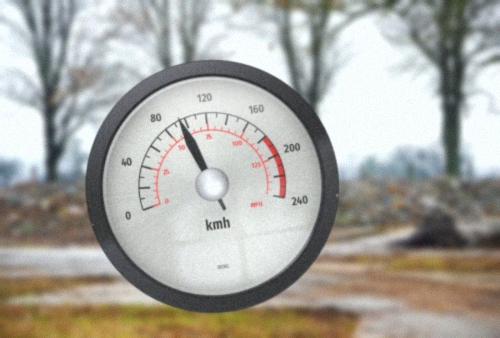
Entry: 95km/h
